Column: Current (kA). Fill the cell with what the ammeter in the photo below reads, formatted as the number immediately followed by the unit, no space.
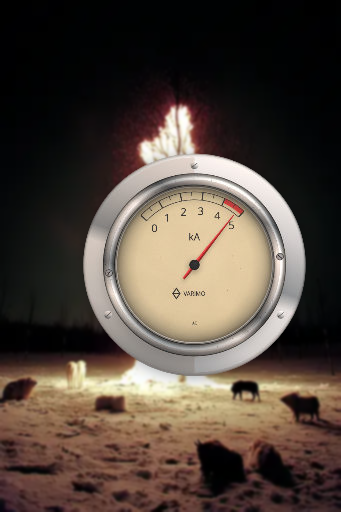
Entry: 4.75kA
